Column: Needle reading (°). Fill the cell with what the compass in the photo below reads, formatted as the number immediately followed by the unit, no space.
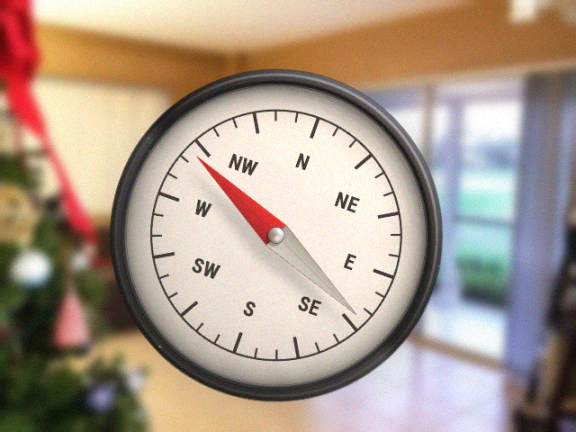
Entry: 295°
